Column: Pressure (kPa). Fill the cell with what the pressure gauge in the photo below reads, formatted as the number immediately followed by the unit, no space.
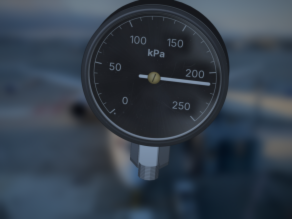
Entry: 210kPa
